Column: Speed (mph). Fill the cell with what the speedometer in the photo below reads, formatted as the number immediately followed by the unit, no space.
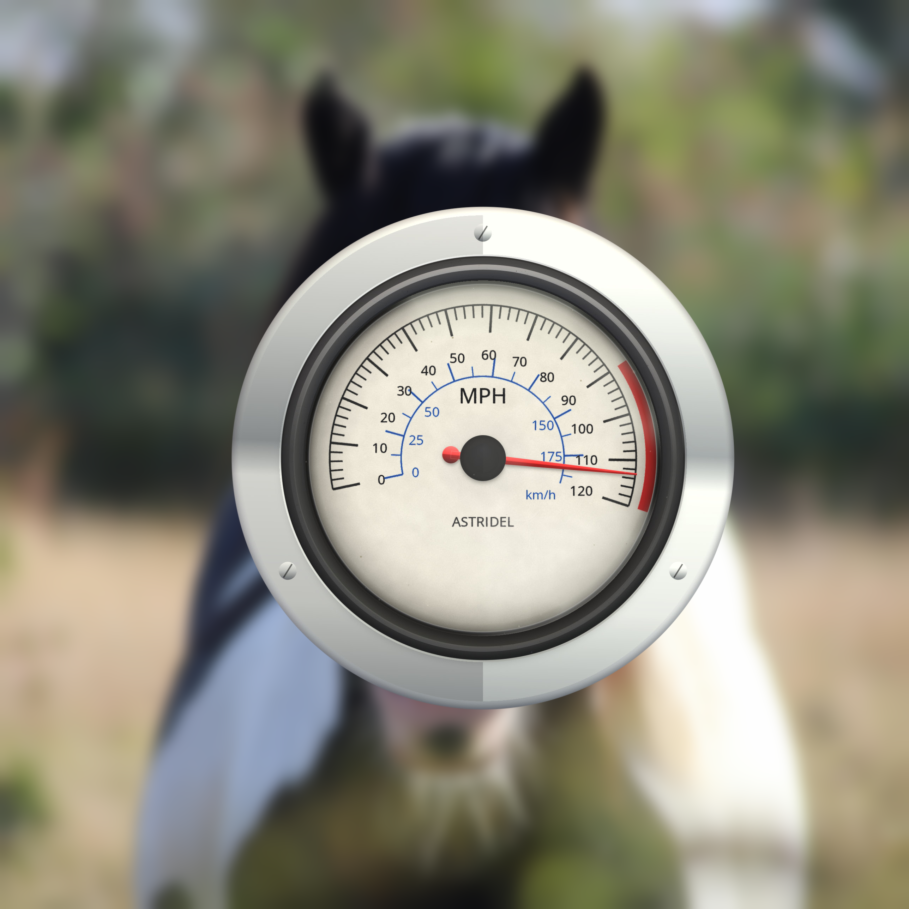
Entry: 113mph
